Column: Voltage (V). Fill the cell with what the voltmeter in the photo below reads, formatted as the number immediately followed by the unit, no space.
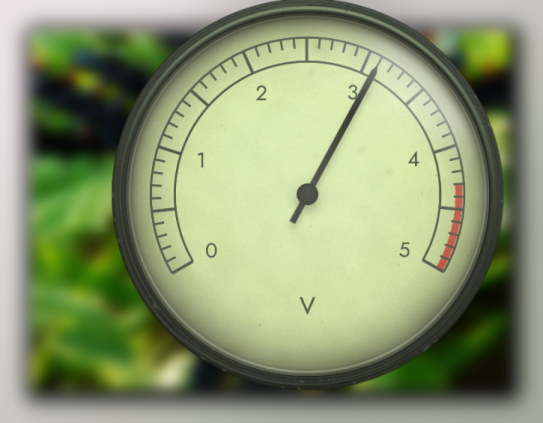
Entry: 3.1V
